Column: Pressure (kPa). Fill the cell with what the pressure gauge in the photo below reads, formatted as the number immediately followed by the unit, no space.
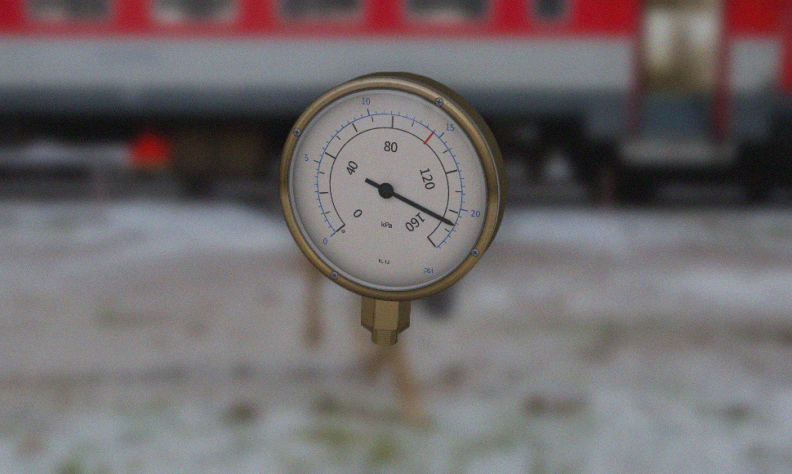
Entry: 145kPa
